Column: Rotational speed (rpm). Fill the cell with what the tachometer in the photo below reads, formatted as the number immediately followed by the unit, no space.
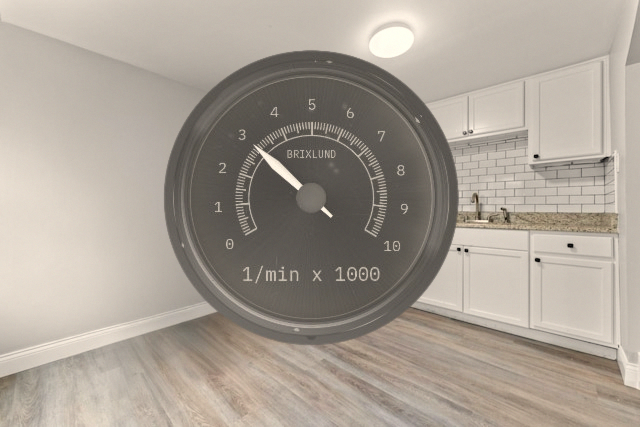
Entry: 3000rpm
